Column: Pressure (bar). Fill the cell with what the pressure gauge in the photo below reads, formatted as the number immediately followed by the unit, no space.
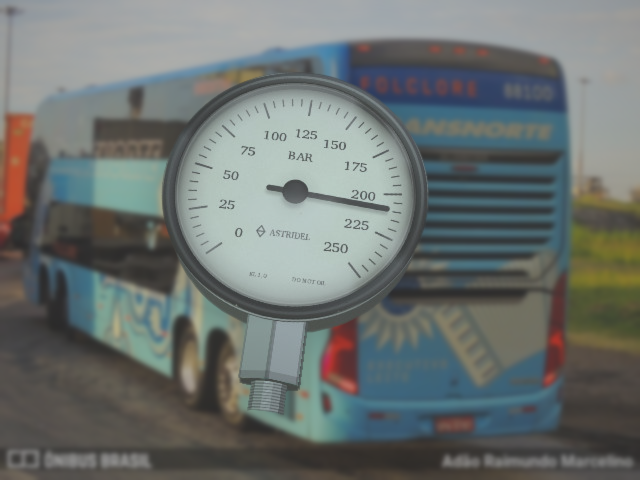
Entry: 210bar
